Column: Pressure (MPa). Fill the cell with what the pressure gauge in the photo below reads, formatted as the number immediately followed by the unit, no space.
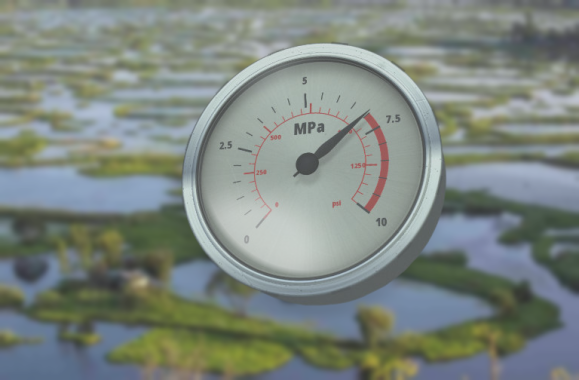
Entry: 7MPa
